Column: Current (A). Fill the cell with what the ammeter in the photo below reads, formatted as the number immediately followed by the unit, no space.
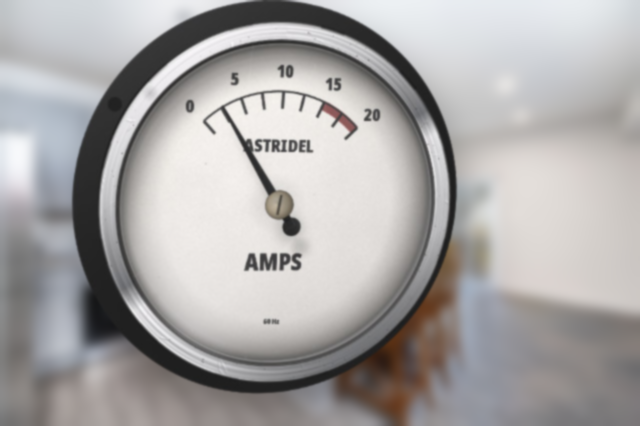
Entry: 2.5A
